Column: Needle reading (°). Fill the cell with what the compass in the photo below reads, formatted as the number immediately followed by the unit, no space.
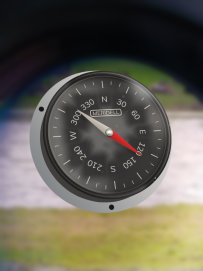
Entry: 130°
